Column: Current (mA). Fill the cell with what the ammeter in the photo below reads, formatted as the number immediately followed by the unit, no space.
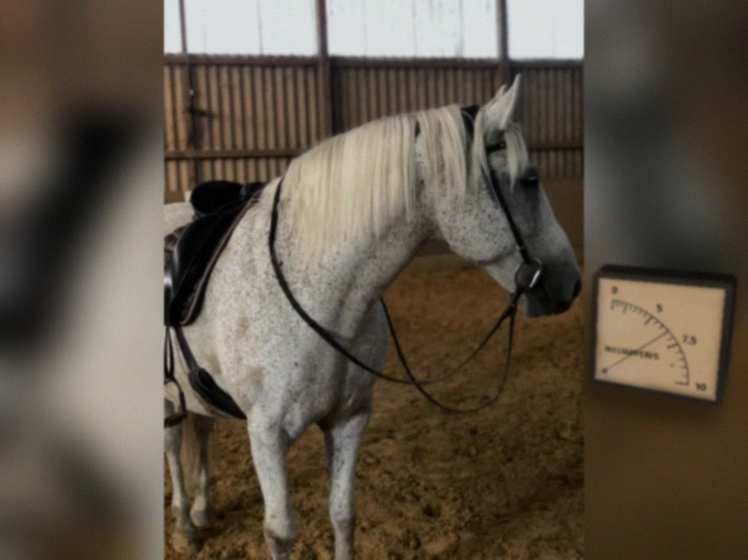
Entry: 6.5mA
